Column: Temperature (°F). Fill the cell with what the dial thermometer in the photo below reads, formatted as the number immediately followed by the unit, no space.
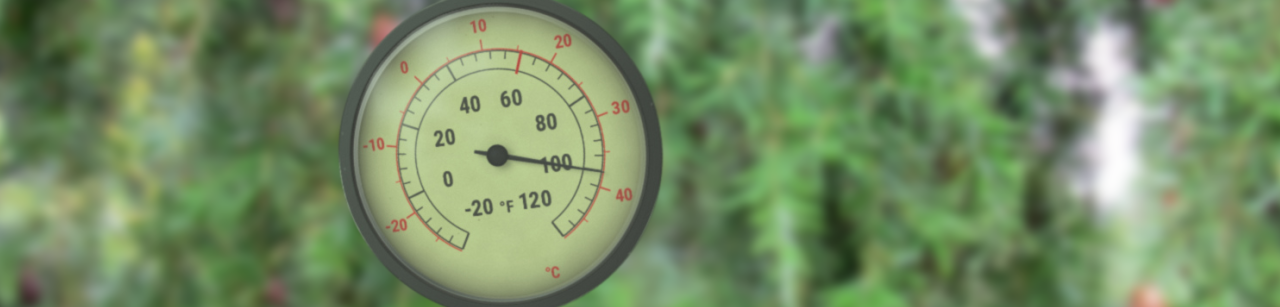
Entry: 100°F
